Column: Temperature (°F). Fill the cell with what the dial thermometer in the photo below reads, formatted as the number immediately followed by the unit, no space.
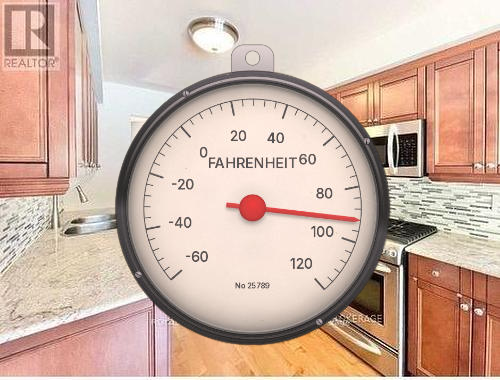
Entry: 92°F
